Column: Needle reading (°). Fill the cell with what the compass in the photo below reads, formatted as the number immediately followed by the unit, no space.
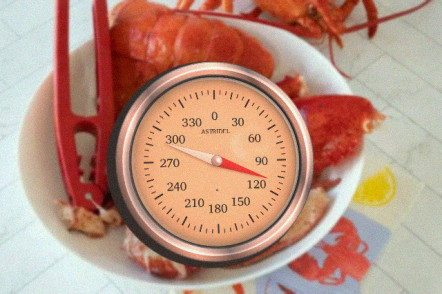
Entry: 110°
